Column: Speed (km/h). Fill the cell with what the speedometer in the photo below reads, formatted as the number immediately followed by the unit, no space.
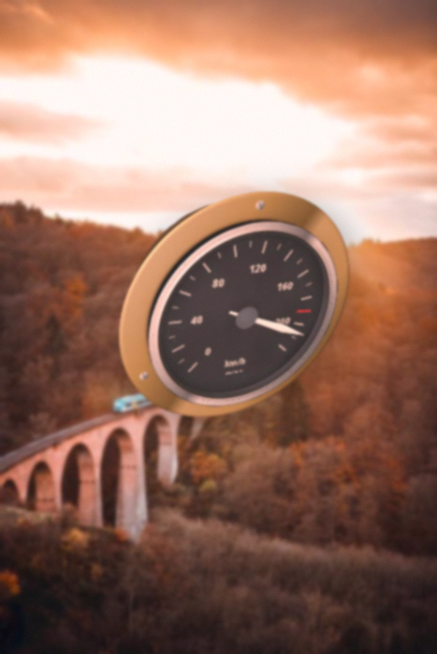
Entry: 205km/h
